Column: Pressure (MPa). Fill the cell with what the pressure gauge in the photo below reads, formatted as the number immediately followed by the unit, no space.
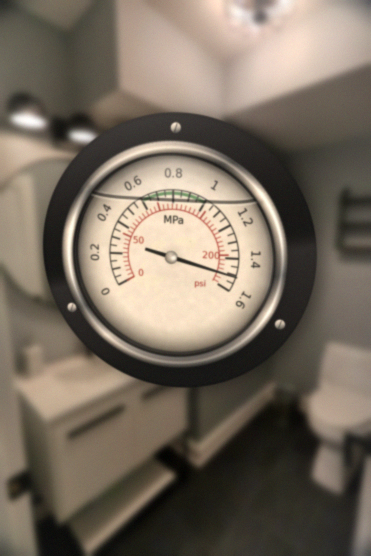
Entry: 1.5MPa
